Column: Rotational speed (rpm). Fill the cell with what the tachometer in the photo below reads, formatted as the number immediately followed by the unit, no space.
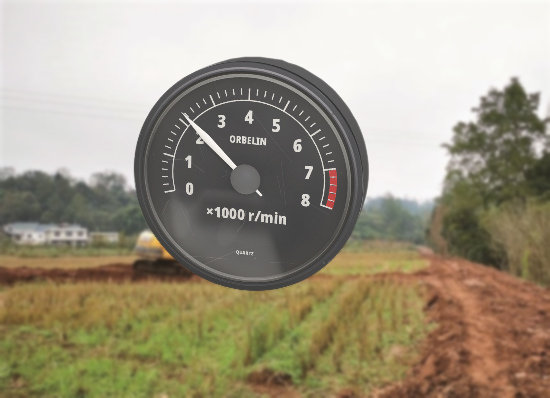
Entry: 2200rpm
